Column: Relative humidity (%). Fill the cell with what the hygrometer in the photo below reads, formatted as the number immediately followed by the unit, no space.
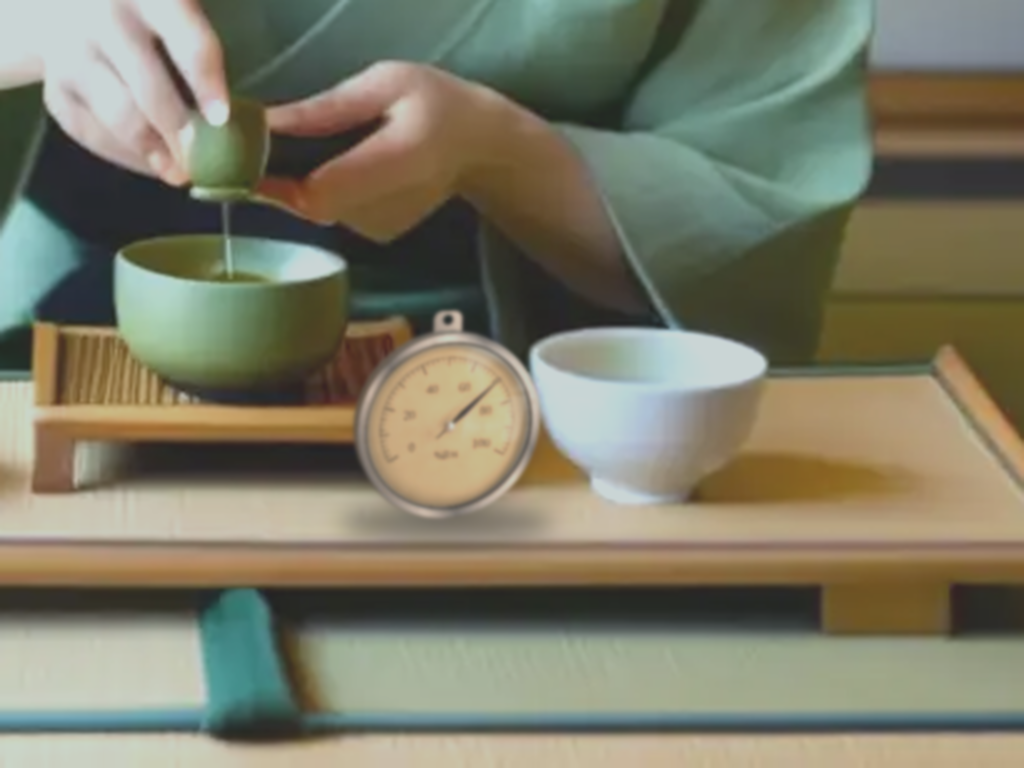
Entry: 70%
